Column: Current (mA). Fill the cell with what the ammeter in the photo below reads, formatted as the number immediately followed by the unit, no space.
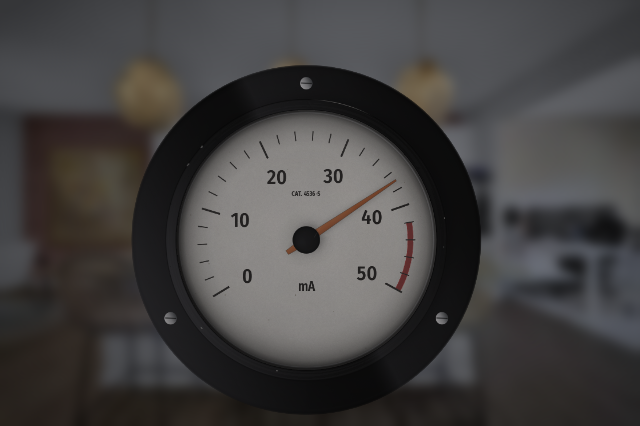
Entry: 37mA
